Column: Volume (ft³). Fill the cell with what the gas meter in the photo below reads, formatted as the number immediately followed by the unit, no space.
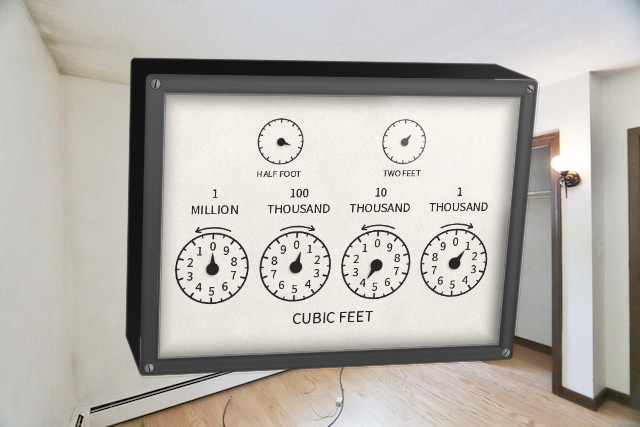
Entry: 4100ft³
